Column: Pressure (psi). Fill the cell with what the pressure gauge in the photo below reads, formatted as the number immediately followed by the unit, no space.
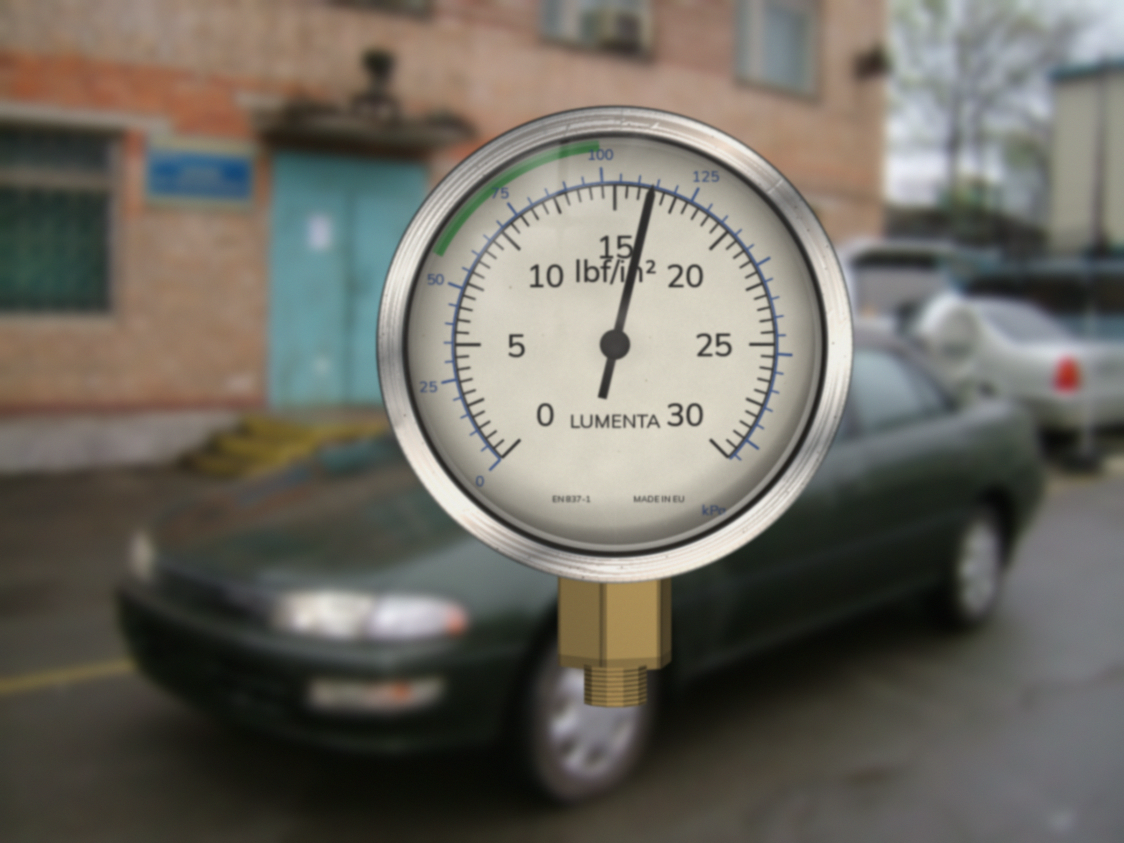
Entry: 16.5psi
